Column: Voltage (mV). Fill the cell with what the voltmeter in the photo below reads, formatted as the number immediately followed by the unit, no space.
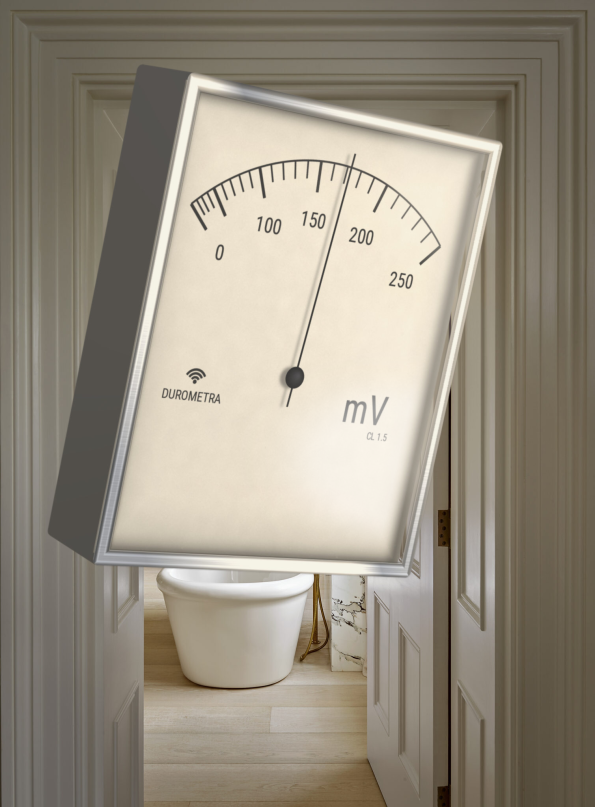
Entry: 170mV
